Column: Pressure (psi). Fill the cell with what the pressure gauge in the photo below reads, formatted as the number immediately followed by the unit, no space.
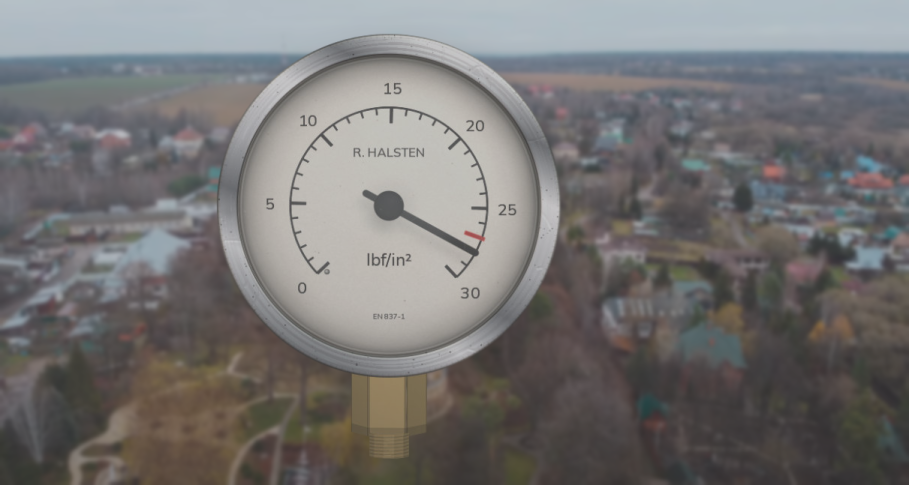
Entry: 28psi
